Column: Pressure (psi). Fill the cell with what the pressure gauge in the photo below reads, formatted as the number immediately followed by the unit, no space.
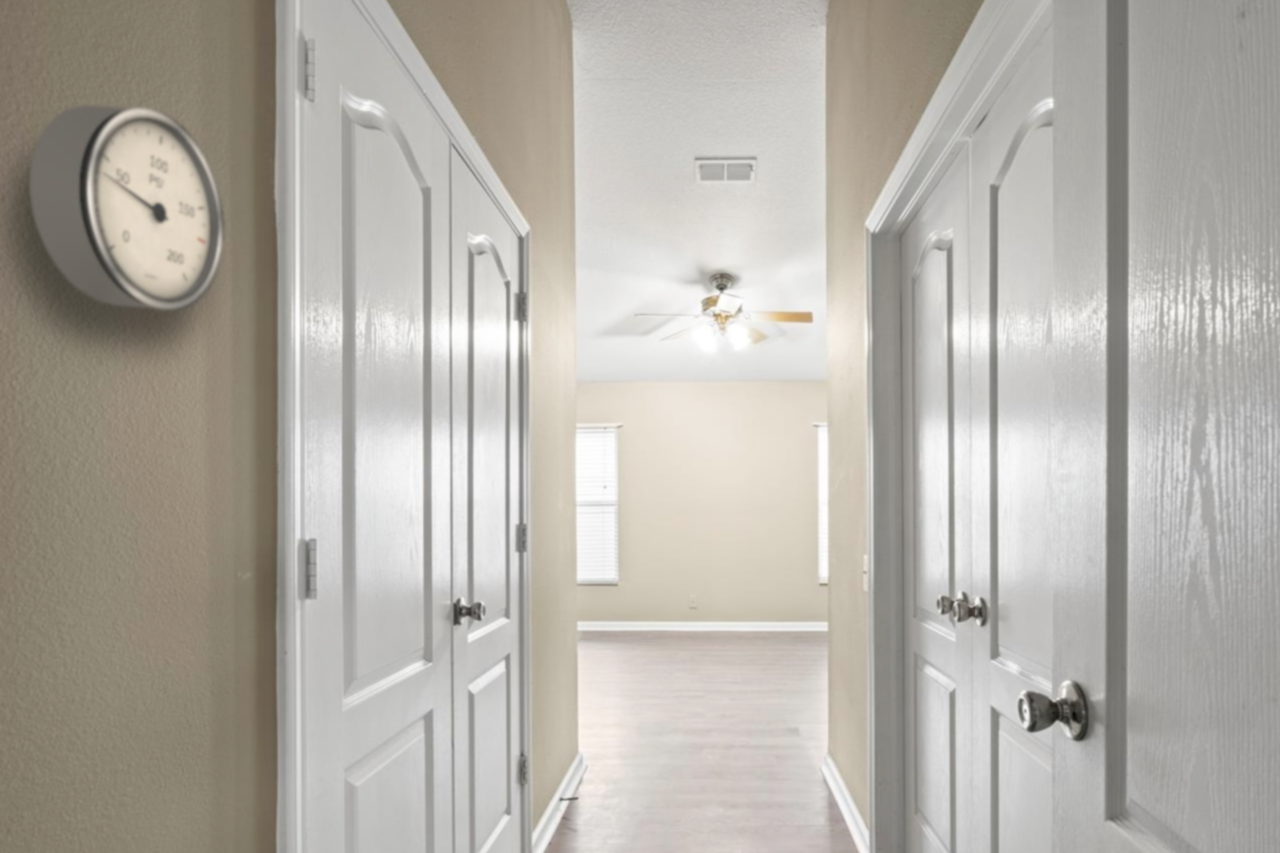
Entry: 40psi
